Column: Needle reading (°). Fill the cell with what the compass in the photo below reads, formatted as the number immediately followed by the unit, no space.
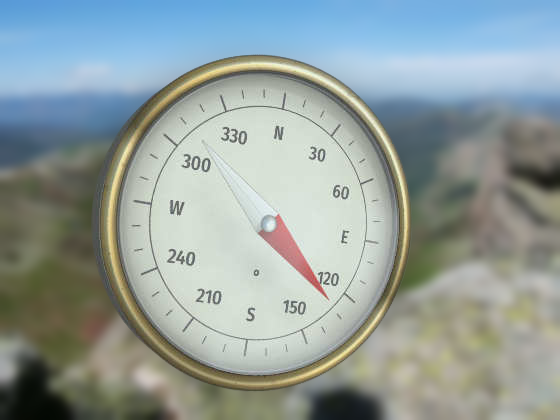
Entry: 130°
